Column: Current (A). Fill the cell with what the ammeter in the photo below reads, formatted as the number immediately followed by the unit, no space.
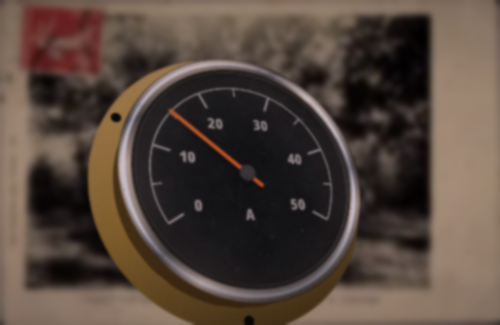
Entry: 15A
